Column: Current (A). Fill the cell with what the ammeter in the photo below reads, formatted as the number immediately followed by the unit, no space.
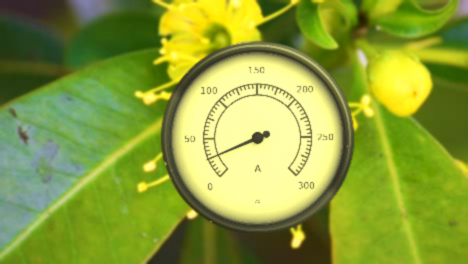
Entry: 25A
